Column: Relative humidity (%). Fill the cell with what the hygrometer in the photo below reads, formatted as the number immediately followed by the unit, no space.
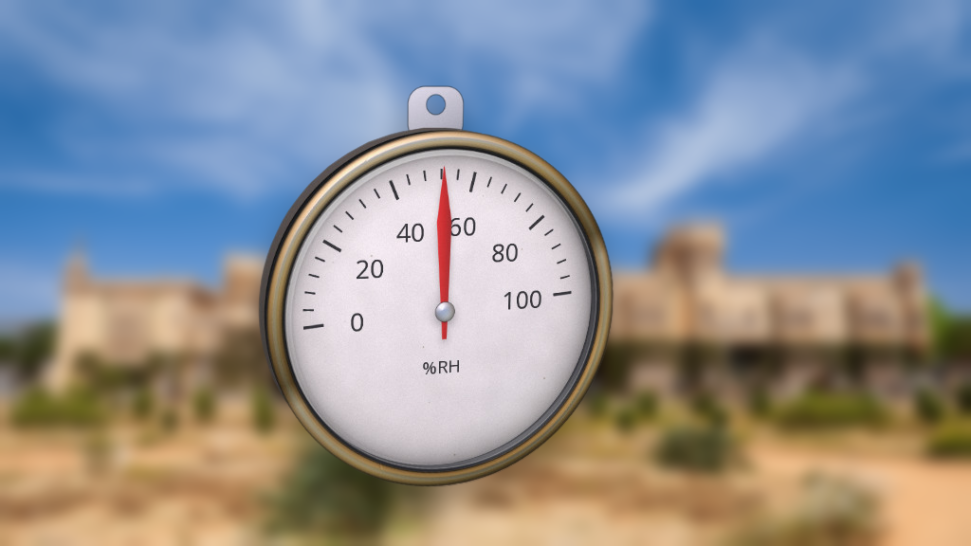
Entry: 52%
